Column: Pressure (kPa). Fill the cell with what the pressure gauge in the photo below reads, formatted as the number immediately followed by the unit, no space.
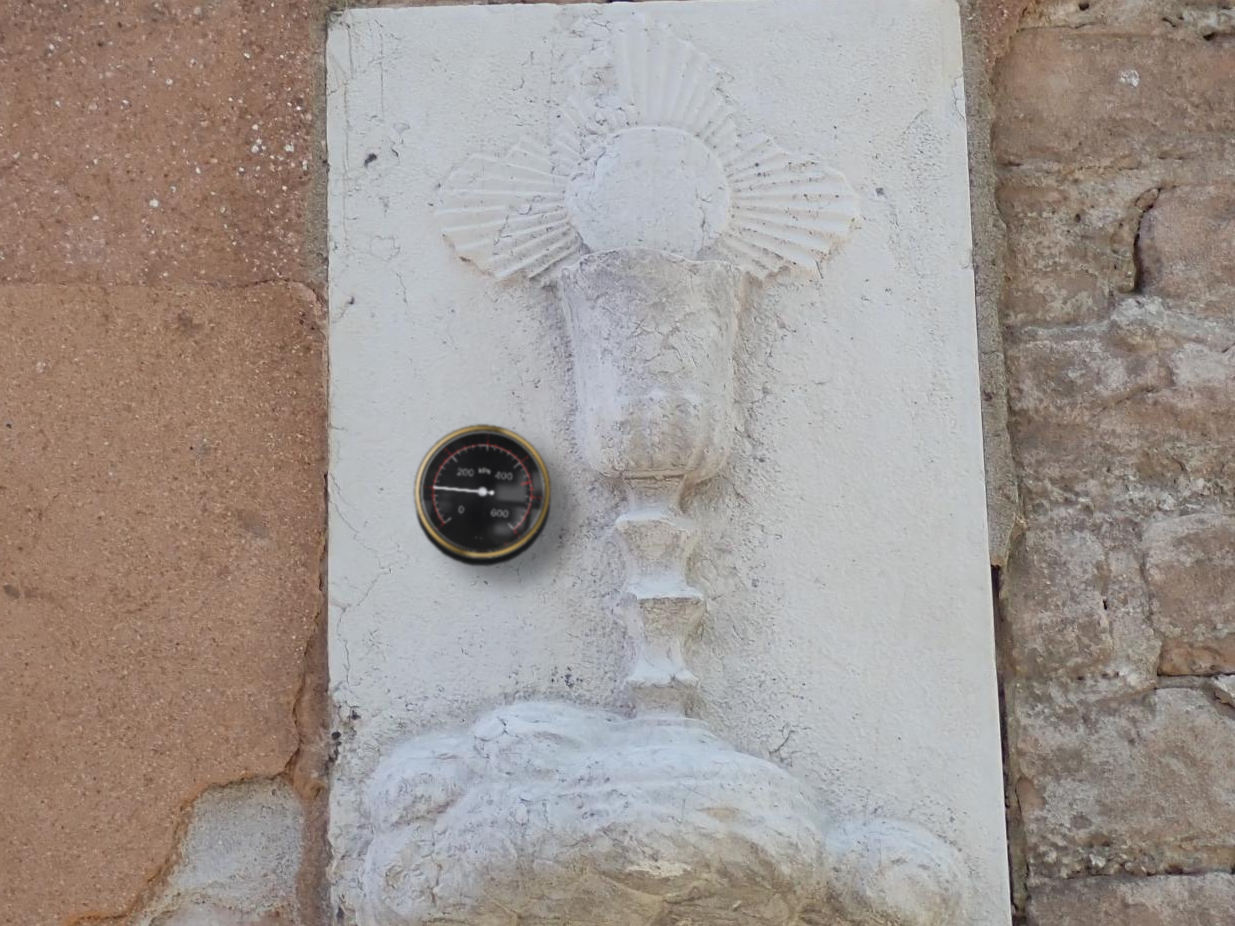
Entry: 100kPa
